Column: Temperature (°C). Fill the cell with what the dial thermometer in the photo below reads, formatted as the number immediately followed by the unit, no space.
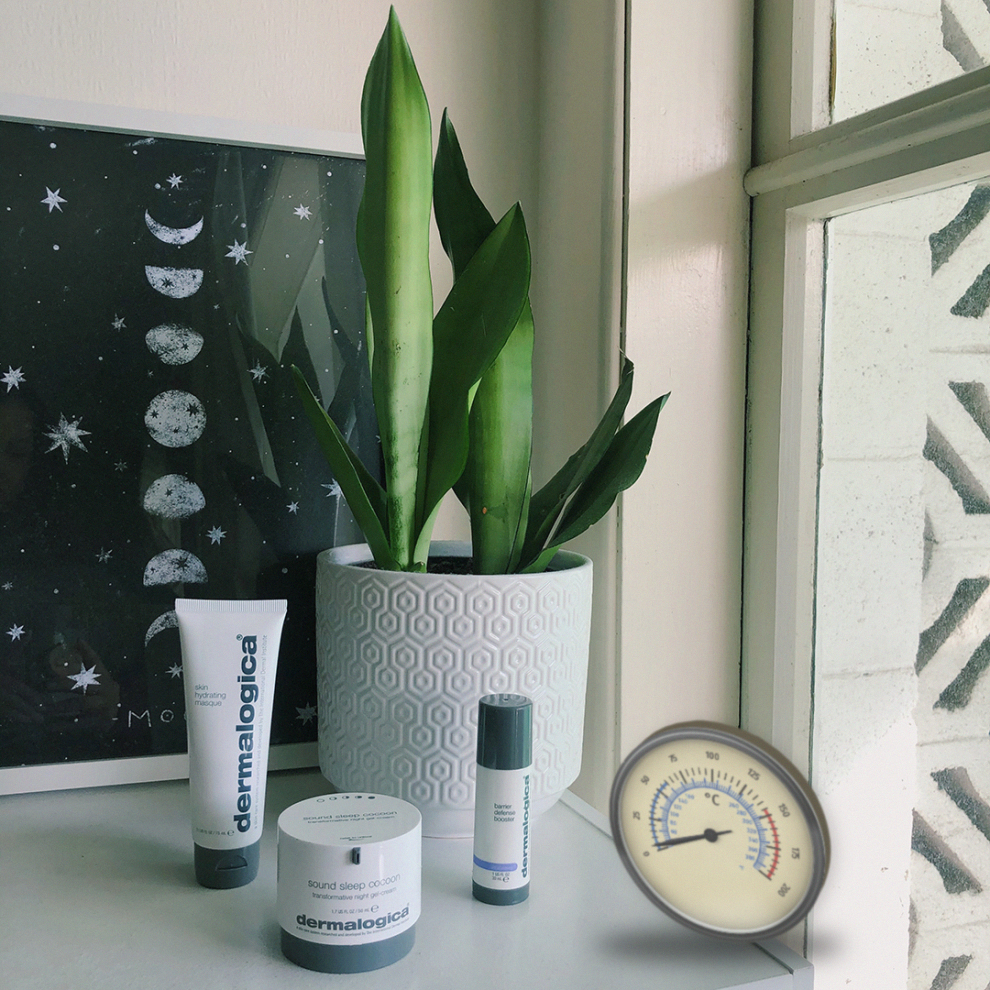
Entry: 5°C
